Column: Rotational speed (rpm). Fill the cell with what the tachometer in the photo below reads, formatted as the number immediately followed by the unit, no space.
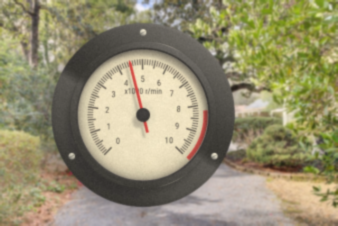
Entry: 4500rpm
